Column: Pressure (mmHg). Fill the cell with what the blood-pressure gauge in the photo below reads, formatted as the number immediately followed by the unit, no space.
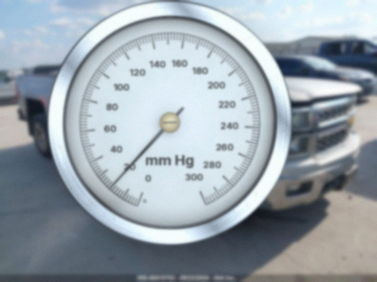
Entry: 20mmHg
